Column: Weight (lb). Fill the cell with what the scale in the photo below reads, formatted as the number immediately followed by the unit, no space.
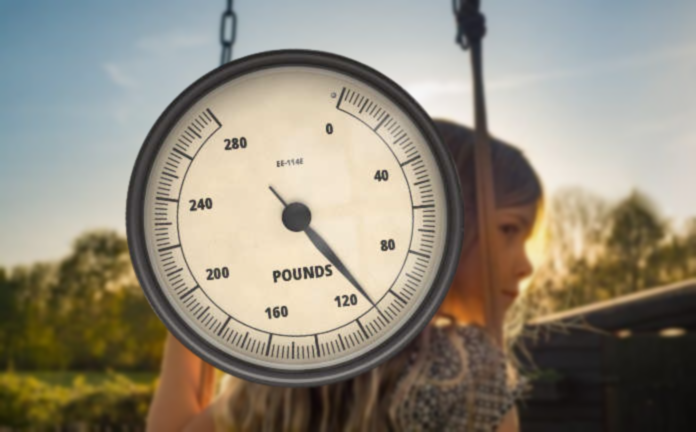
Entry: 110lb
